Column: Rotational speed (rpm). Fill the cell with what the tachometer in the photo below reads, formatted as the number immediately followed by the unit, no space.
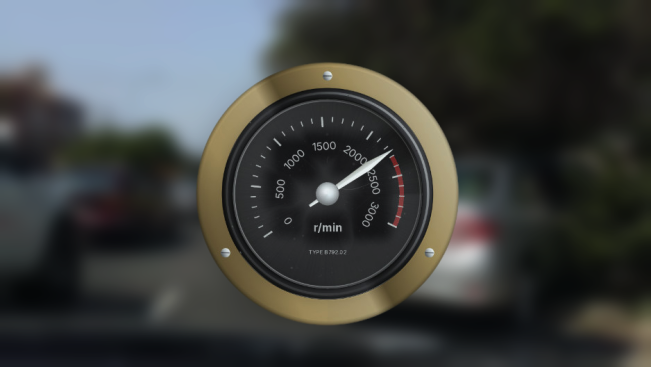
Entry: 2250rpm
